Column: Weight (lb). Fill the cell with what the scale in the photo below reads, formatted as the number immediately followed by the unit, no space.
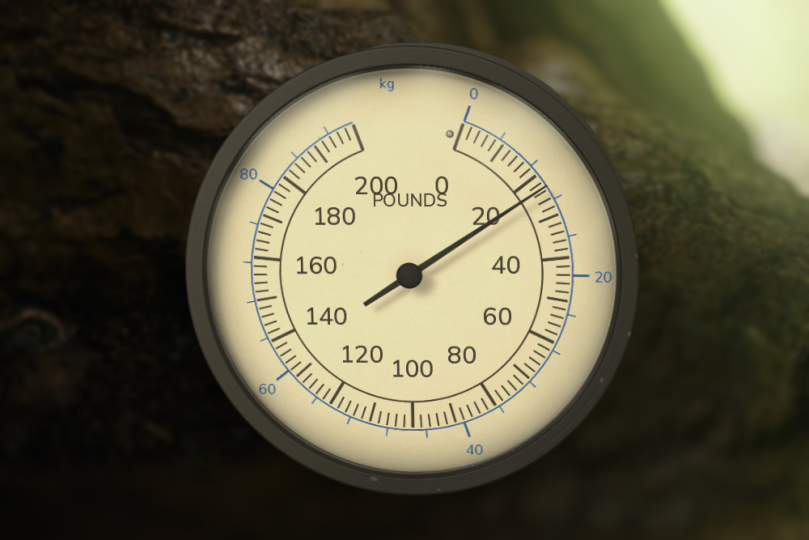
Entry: 23lb
